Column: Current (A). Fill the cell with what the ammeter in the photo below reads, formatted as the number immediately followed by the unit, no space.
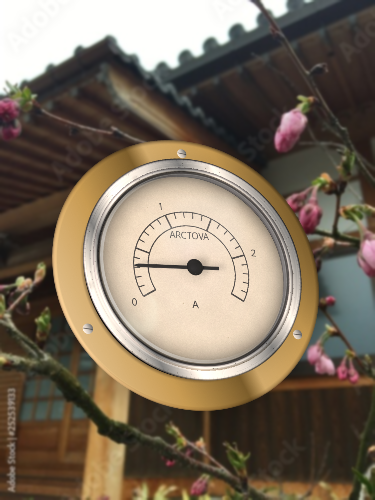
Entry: 0.3A
